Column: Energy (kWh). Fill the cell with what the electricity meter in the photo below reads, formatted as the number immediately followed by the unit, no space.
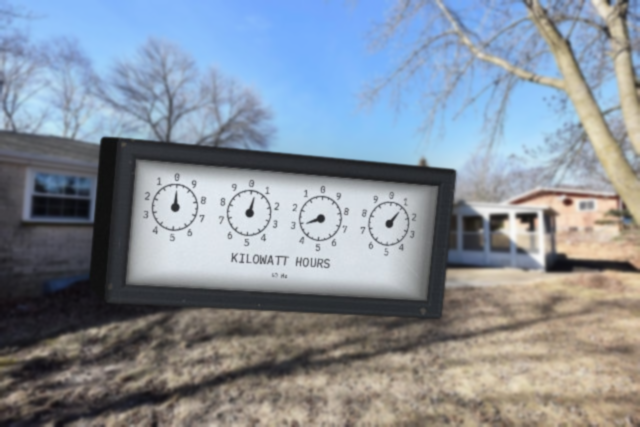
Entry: 31kWh
